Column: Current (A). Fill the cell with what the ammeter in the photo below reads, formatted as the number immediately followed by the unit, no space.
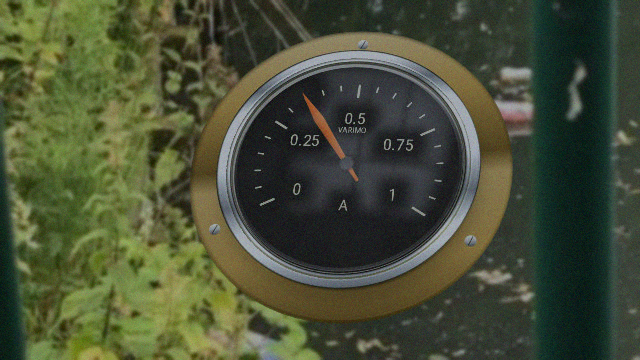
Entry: 0.35A
